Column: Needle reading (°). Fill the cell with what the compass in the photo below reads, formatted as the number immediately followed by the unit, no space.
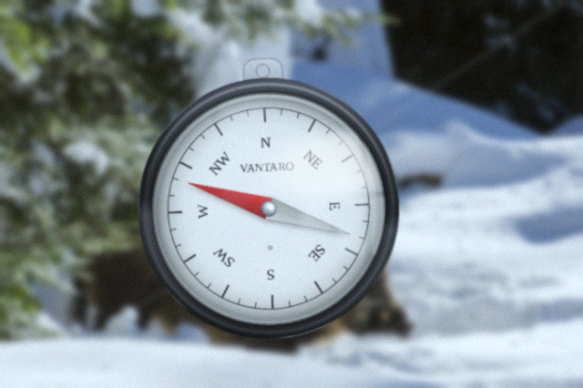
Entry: 290°
